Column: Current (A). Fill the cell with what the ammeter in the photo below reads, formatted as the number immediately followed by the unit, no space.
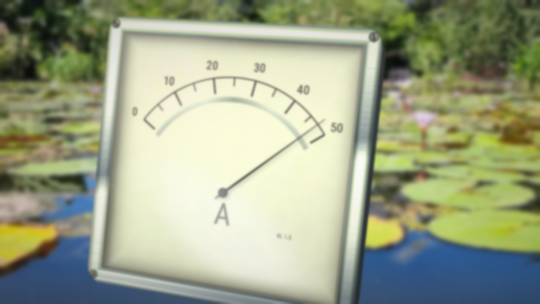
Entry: 47.5A
